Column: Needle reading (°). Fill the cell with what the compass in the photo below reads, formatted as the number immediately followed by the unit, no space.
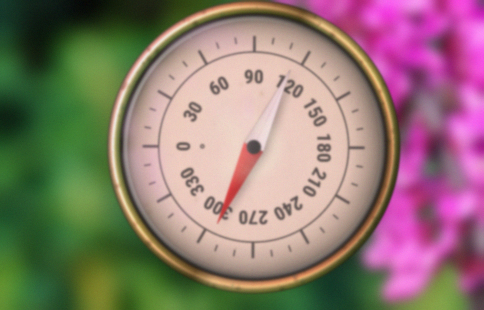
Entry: 295°
